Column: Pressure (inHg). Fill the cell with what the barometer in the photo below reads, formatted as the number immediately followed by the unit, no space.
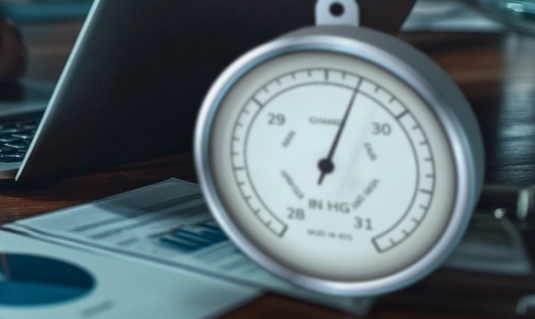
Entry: 29.7inHg
